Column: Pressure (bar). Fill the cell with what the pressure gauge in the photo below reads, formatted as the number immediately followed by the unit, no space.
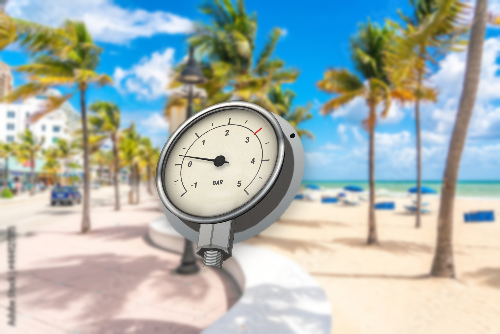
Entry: 0.25bar
